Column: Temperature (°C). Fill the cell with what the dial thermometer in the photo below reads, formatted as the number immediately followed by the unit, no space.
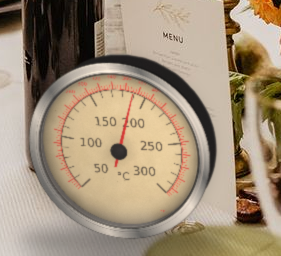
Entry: 190°C
